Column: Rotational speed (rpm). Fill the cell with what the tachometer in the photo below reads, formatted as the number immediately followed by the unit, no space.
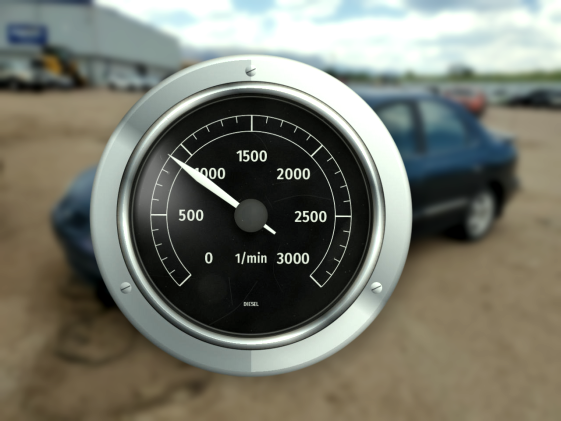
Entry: 900rpm
